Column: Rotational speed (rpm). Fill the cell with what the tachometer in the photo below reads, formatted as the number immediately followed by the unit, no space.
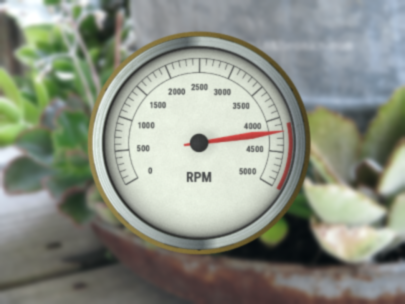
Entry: 4200rpm
